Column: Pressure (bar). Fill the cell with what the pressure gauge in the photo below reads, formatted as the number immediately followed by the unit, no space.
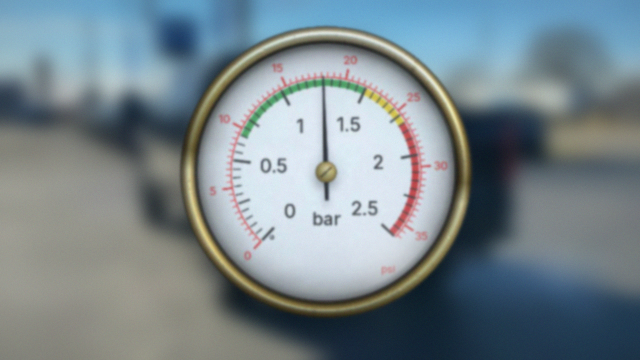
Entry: 1.25bar
